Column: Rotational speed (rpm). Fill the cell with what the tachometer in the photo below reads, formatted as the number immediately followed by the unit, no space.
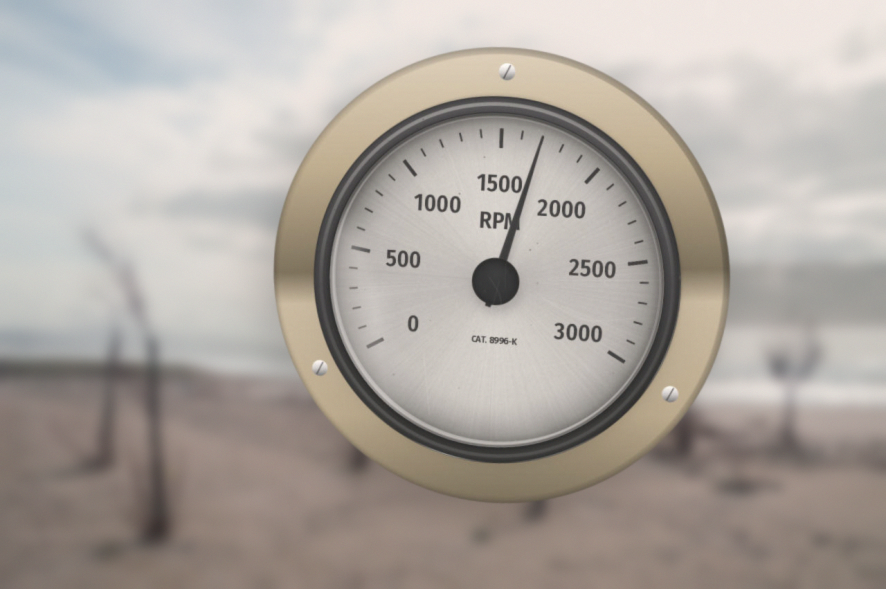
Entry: 1700rpm
